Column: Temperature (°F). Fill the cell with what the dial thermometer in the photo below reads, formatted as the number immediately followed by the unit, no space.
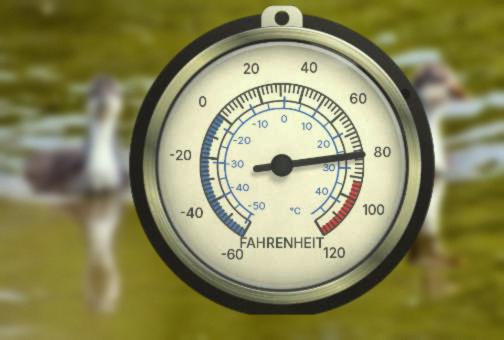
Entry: 80°F
